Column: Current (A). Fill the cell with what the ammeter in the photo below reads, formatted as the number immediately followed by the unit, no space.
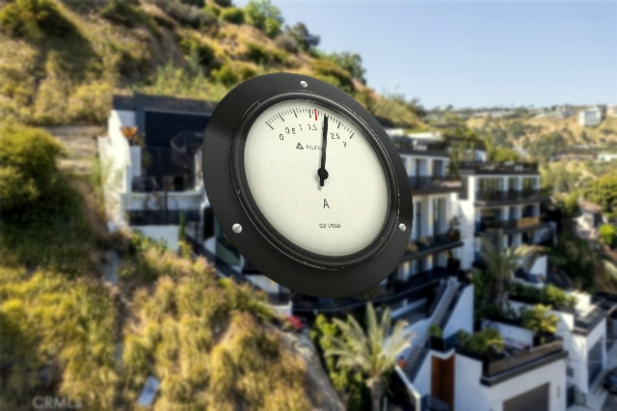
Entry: 2A
